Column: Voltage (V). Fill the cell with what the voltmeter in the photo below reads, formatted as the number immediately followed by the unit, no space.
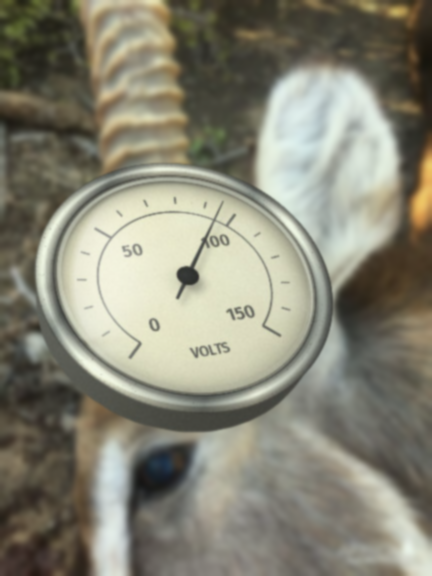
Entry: 95V
